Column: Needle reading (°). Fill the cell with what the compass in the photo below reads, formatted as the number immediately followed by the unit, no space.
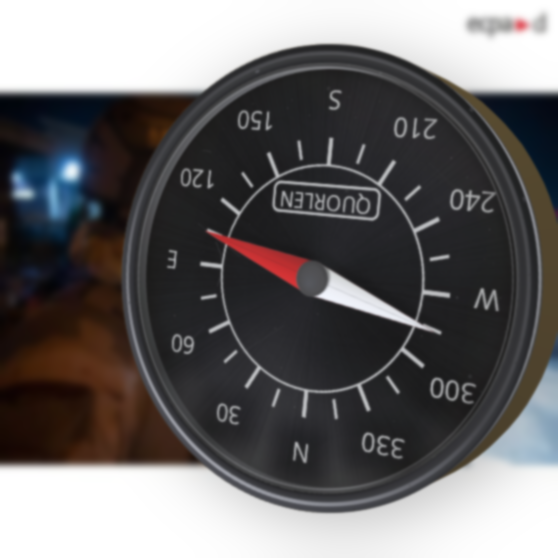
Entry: 105°
